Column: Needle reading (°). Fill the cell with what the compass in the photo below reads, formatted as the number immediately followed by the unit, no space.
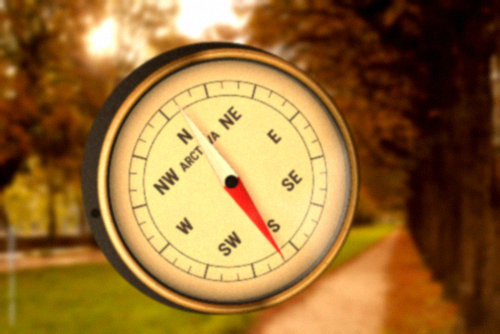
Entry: 190°
